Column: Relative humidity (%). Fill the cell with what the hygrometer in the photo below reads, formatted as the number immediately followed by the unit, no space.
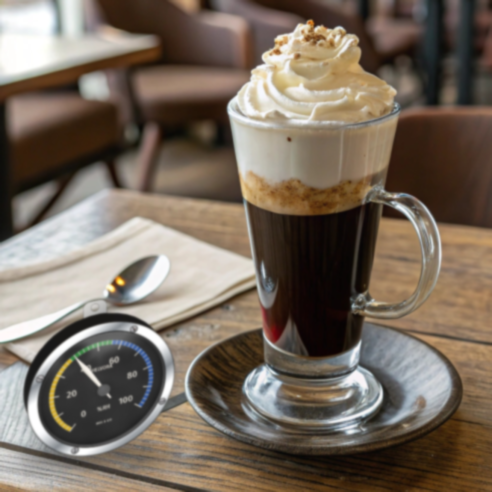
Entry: 40%
